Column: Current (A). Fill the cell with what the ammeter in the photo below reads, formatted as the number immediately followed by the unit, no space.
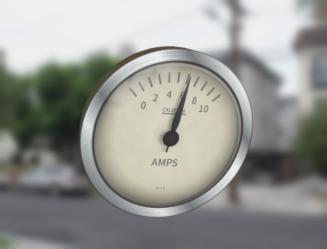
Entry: 6A
